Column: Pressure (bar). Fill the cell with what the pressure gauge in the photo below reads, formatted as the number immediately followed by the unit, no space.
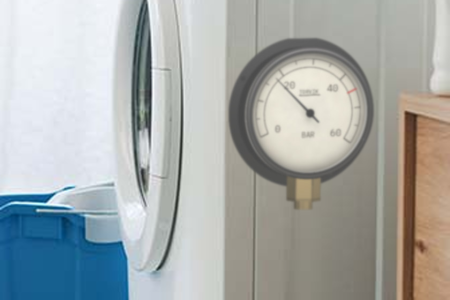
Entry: 17.5bar
